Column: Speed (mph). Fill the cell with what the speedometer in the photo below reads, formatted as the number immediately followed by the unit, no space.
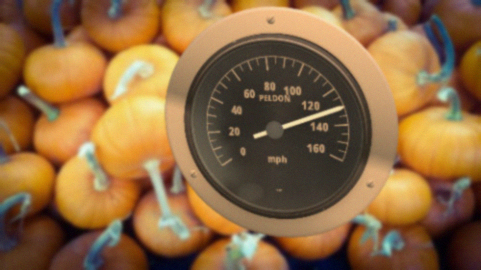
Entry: 130mph
